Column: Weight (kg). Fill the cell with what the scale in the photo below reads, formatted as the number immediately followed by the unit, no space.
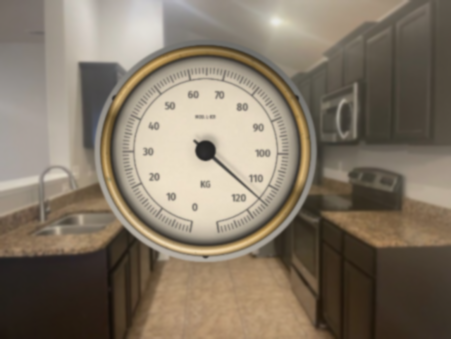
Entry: 115kg
